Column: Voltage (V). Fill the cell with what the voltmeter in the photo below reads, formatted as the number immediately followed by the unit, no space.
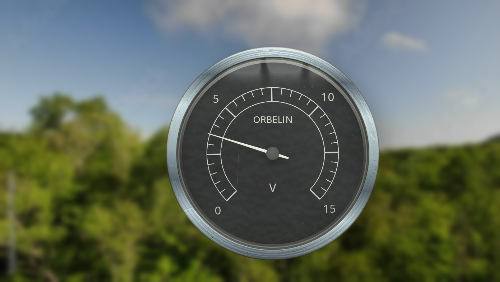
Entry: 3.5V
